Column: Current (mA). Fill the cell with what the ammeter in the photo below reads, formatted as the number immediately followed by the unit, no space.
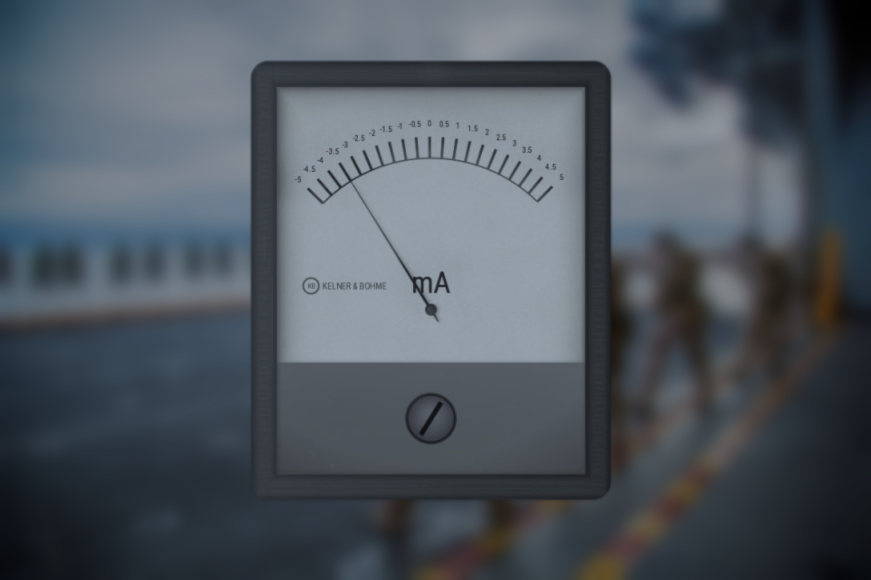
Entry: -3.5mA
